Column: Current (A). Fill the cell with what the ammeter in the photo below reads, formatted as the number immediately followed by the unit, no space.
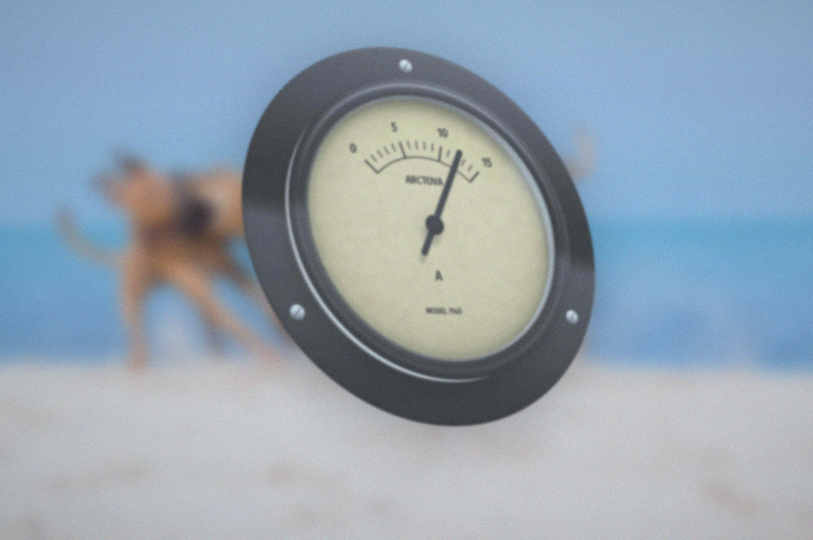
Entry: 12A
